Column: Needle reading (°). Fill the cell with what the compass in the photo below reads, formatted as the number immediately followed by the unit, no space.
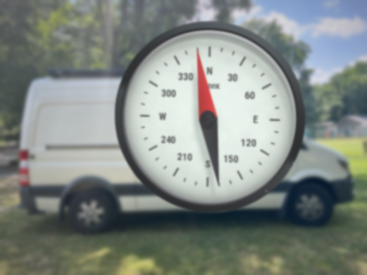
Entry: 350°
